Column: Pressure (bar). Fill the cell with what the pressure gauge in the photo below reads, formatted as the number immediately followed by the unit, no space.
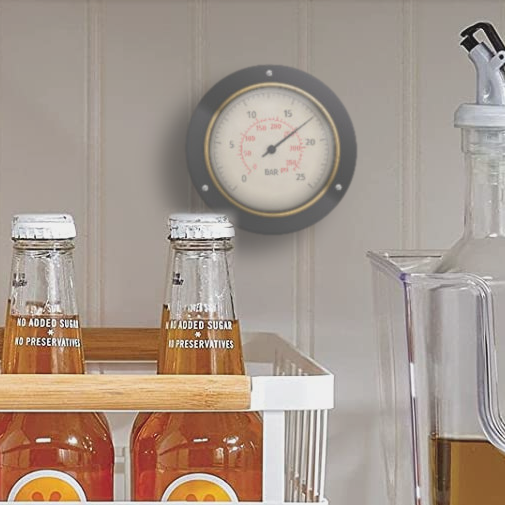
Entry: 17.5bar
